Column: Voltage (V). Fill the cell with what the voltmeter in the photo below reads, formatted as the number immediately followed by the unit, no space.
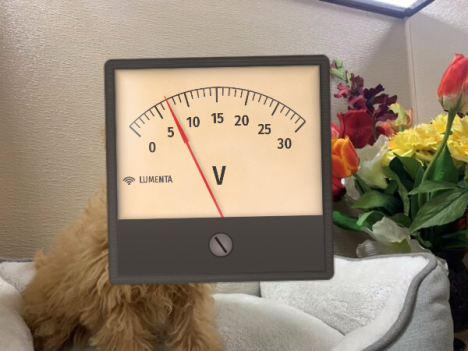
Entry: 7V
